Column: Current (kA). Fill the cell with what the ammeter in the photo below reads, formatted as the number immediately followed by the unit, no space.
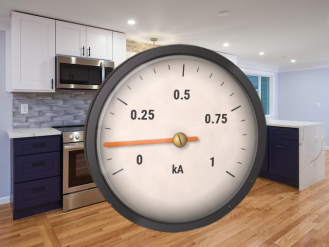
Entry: 0.1kA
